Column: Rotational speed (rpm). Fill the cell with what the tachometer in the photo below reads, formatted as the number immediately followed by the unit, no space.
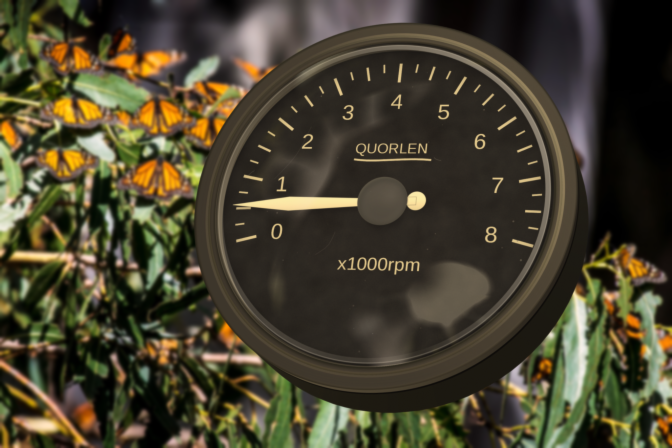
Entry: 500rpm
